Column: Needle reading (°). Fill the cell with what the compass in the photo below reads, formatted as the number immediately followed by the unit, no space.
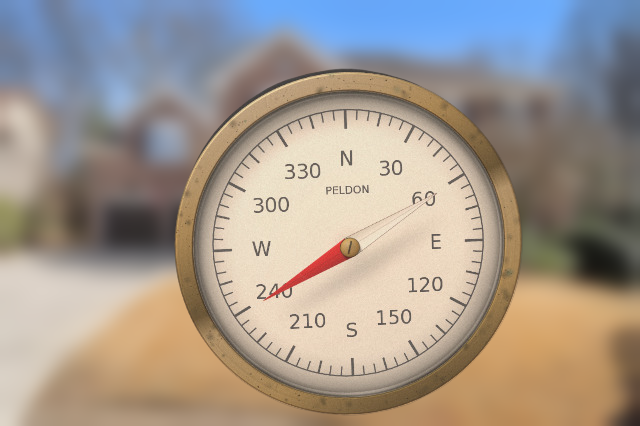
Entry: 240°
